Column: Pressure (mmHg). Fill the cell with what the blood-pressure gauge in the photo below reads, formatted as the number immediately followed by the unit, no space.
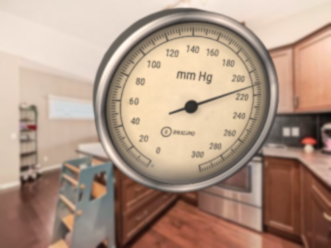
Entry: 210mmHg
